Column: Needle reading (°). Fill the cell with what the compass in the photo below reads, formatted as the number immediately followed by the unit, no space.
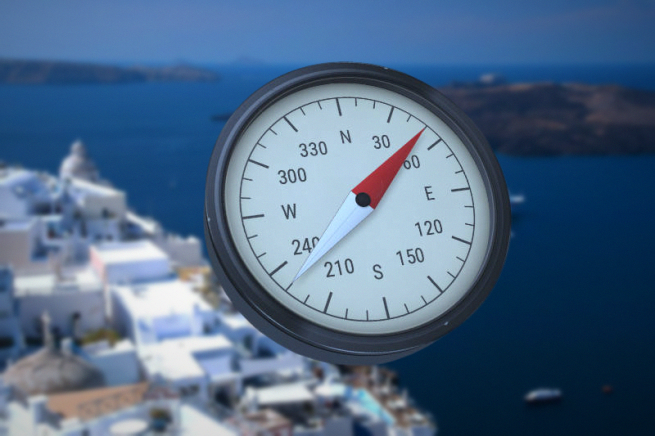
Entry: 50°
